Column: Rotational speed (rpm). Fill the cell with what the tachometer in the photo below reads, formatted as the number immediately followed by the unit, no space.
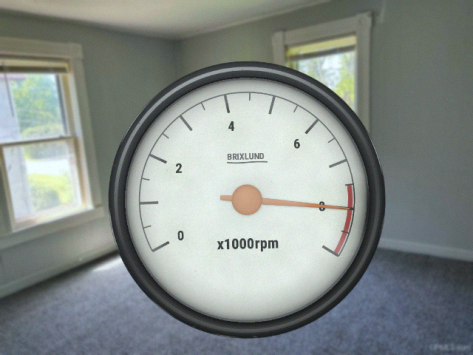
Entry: 8000rpm
